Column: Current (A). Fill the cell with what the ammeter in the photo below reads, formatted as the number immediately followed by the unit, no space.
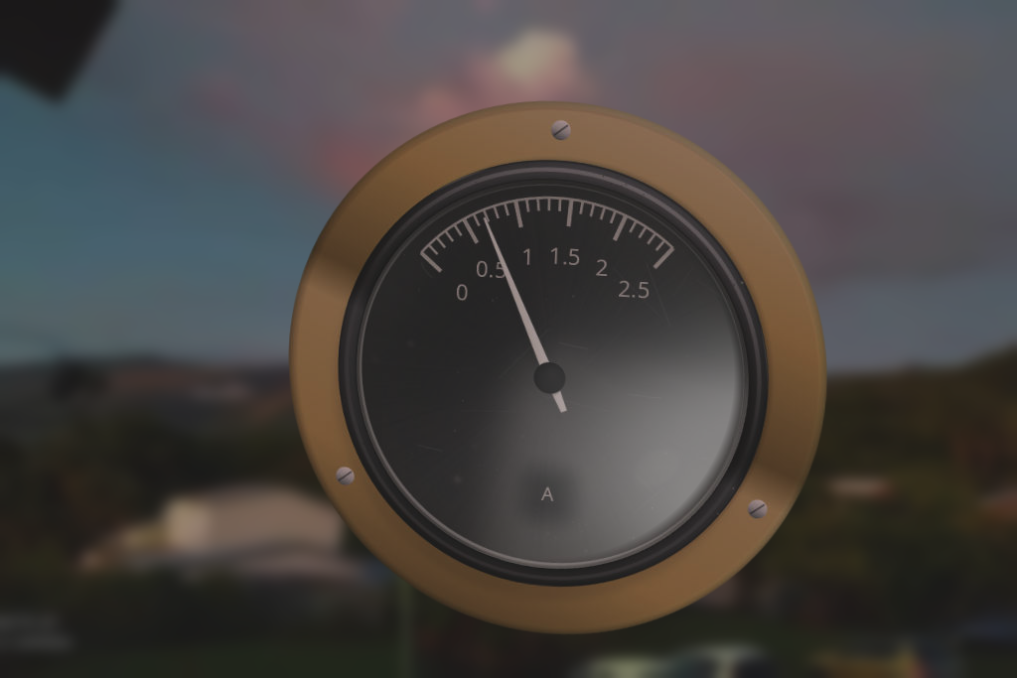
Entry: 0.7A
